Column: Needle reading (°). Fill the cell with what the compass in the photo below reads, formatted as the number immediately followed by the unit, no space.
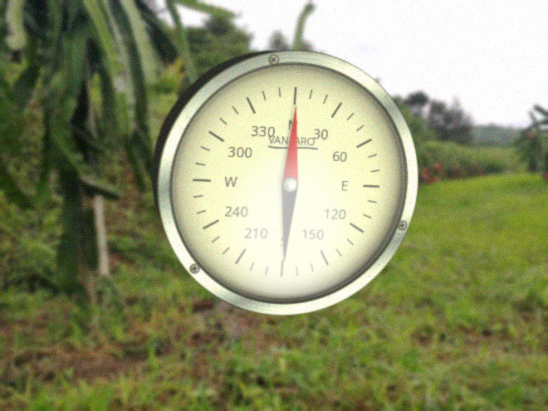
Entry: 0°
